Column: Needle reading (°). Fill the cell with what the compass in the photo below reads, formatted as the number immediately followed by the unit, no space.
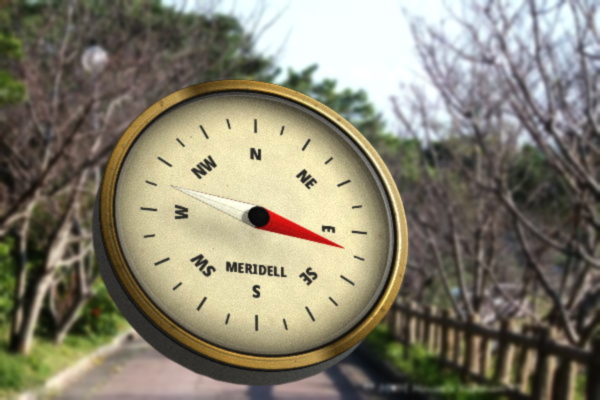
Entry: 105°
